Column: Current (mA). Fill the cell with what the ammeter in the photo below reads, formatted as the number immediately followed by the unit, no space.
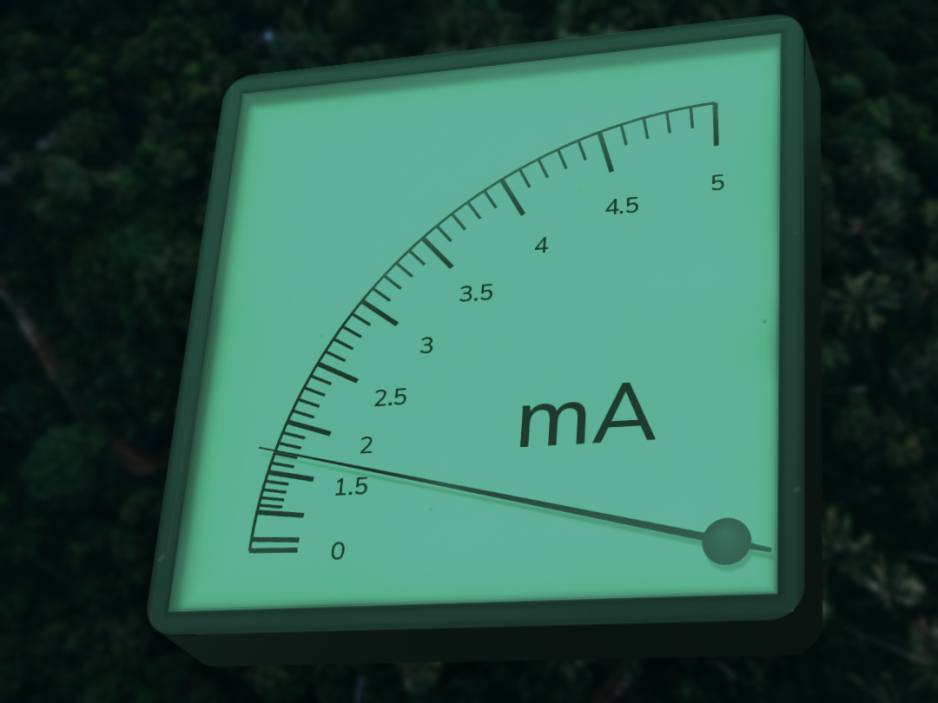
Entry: 1.7mA
